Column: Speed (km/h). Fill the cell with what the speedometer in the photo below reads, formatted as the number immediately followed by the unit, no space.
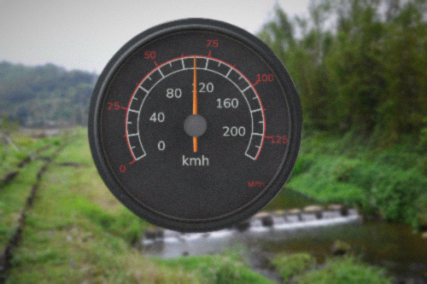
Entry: 110km/h
